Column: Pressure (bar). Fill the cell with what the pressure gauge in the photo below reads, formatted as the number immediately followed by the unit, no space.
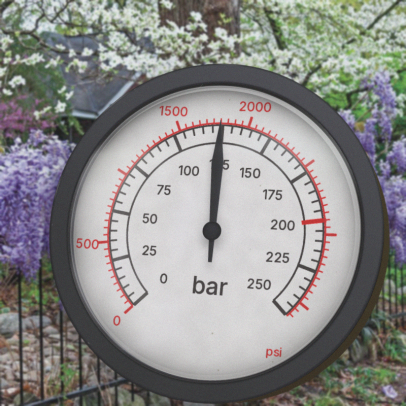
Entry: 125bar
